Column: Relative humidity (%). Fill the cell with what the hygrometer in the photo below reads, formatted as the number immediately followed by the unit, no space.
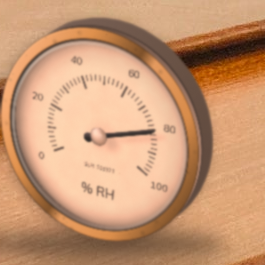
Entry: 80%
